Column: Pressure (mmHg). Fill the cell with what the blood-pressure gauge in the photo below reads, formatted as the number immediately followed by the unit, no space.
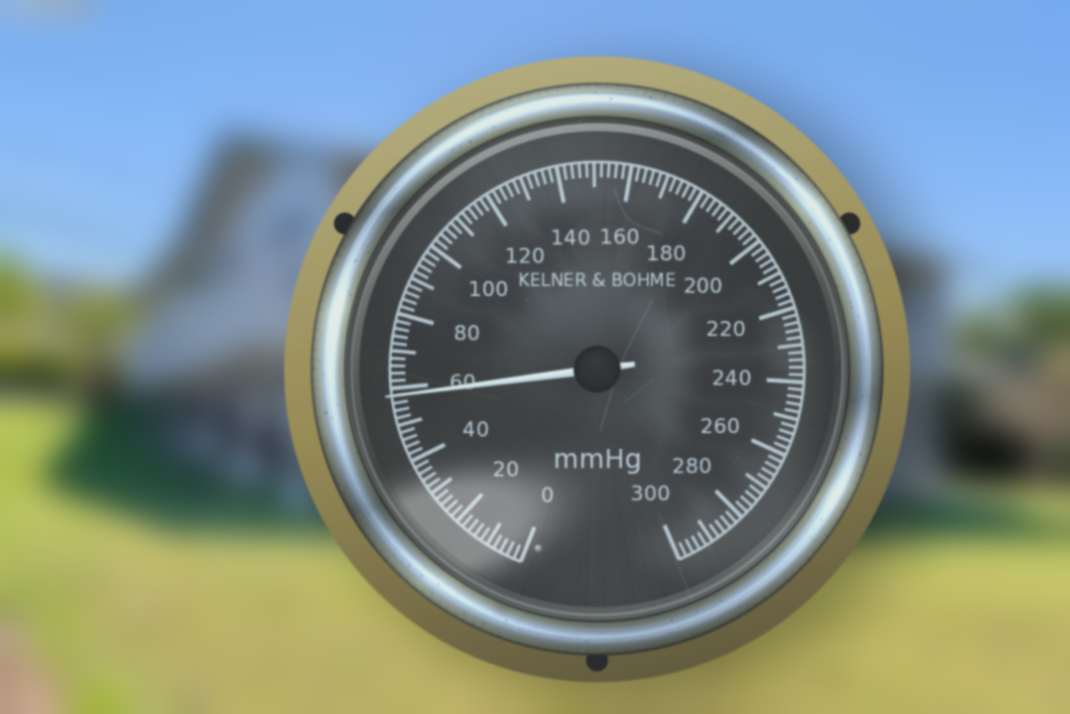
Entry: 58mmHg
